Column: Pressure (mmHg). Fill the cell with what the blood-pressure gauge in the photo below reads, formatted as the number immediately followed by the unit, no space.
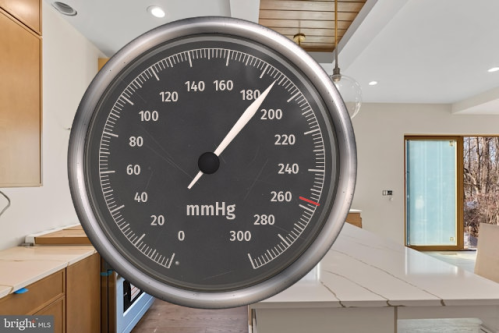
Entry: 188mmHg
